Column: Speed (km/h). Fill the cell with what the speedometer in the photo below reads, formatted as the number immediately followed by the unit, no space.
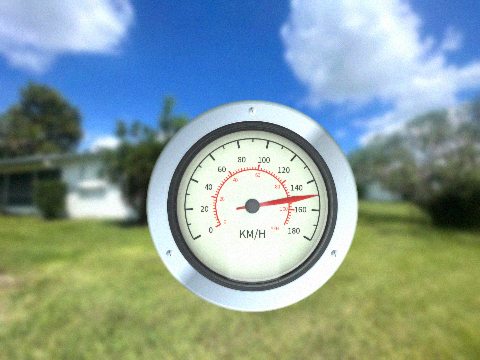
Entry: 150km/h
